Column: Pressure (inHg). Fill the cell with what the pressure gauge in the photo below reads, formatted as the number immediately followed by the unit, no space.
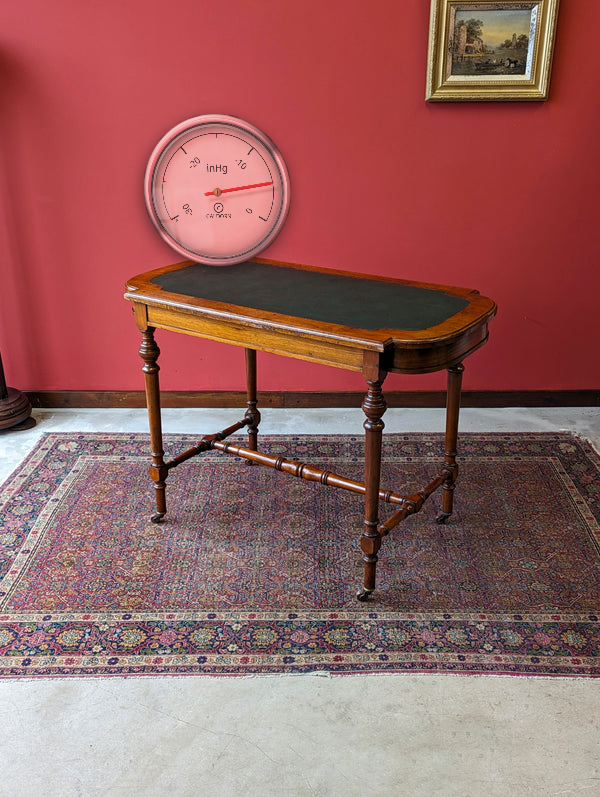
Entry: -5inHg
